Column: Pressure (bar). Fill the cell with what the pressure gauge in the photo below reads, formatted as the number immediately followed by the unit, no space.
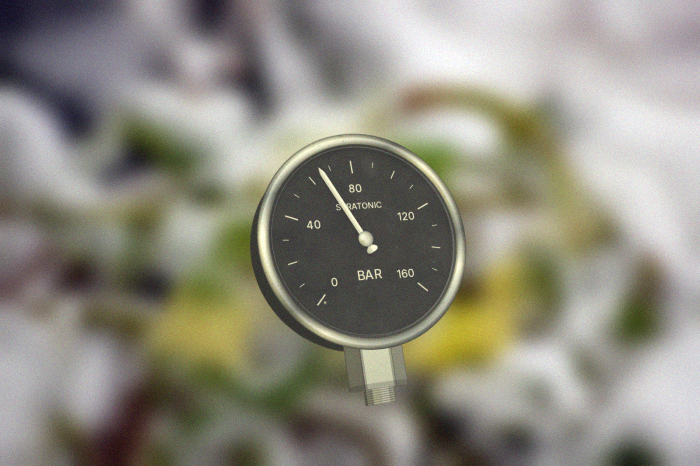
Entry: 65bar
